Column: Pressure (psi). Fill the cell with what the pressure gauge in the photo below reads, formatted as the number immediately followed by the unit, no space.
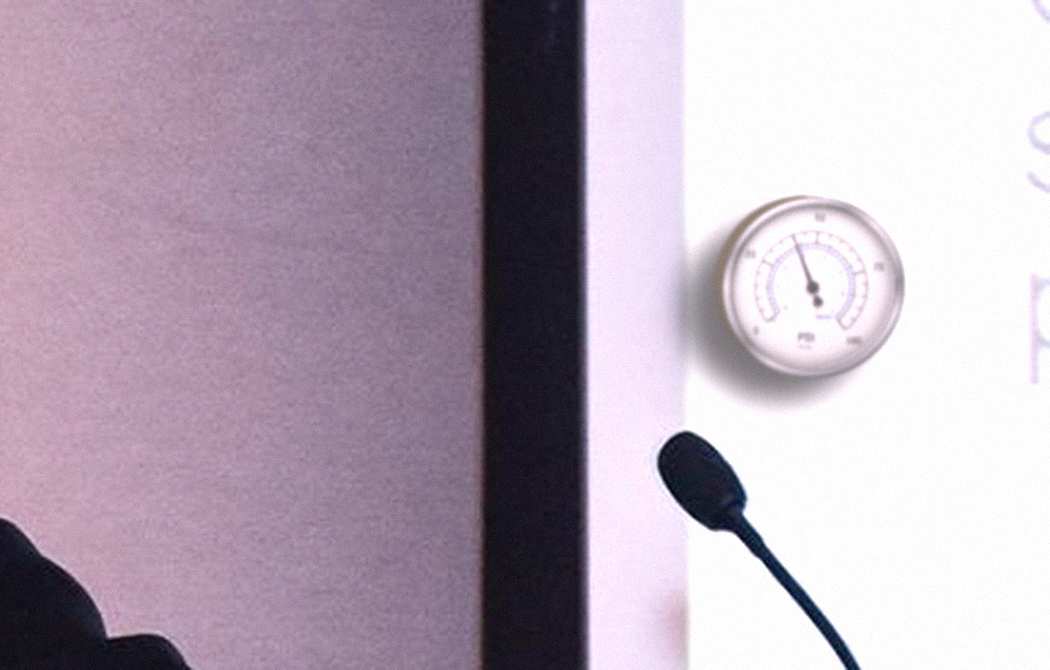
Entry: 40psi
